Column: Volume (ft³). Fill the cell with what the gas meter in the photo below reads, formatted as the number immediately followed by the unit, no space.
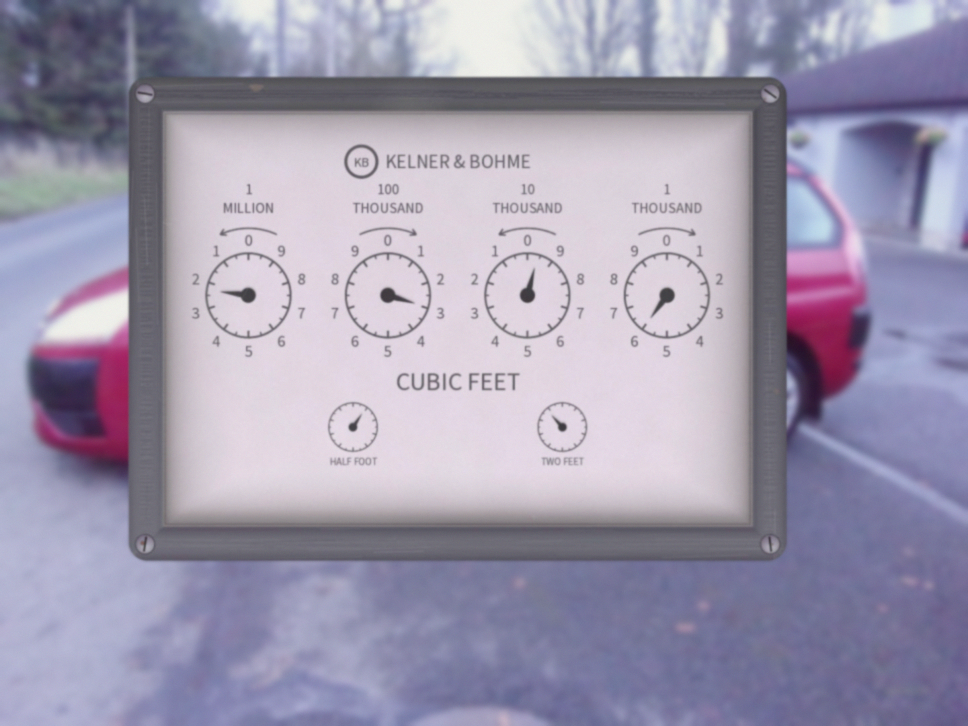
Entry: 229600ft³
